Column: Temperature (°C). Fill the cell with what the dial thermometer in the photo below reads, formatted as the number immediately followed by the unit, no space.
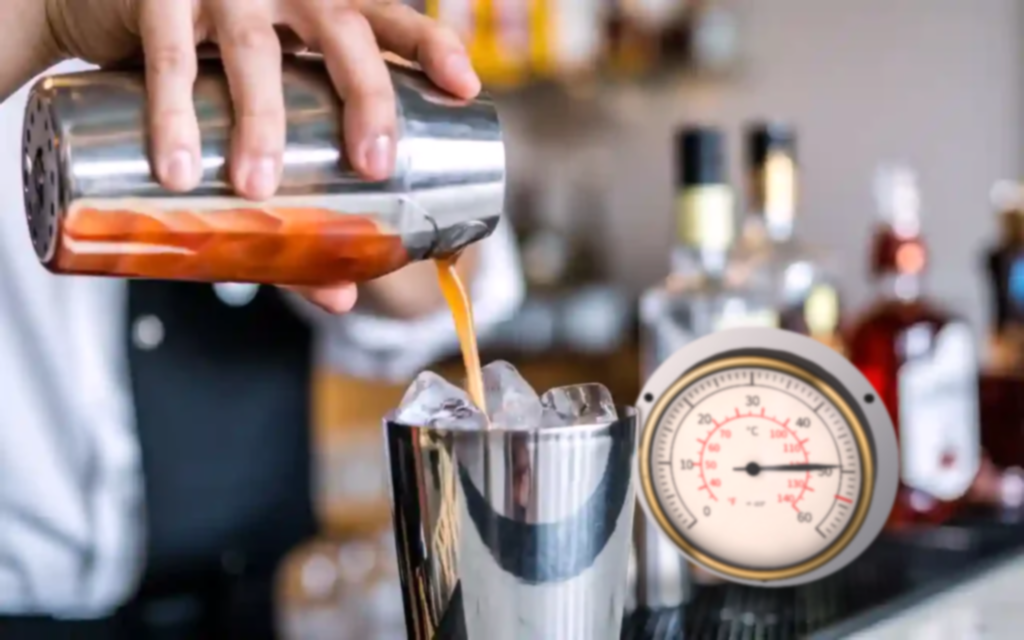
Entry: 49°C
